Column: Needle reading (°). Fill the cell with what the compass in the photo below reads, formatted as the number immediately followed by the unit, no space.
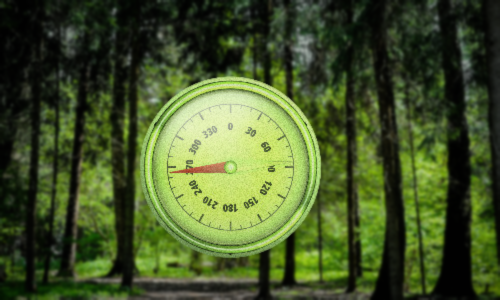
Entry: 265°
